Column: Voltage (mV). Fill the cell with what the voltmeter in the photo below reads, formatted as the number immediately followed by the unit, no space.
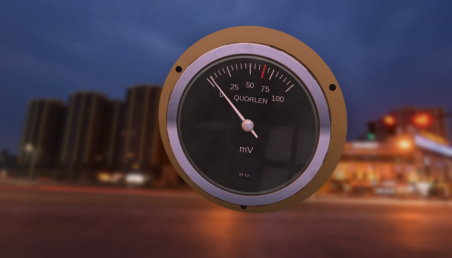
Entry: 5mV
